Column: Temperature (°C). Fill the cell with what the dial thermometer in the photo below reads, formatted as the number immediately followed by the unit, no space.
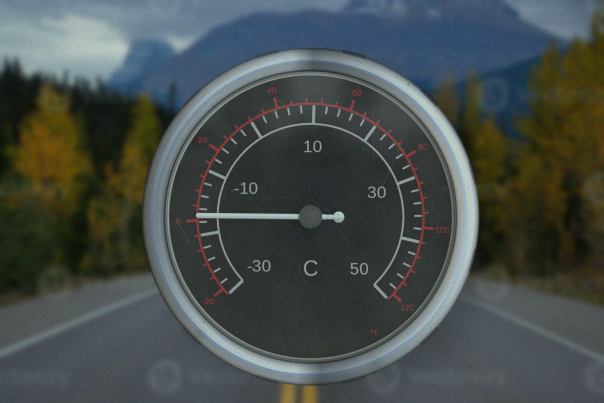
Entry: -17°C
